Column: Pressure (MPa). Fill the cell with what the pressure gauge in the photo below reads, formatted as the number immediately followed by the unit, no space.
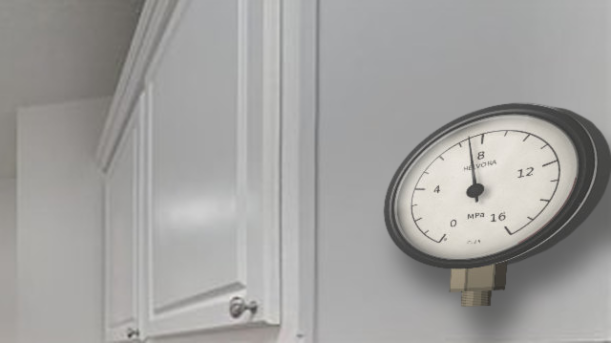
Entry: 7.5MPa
